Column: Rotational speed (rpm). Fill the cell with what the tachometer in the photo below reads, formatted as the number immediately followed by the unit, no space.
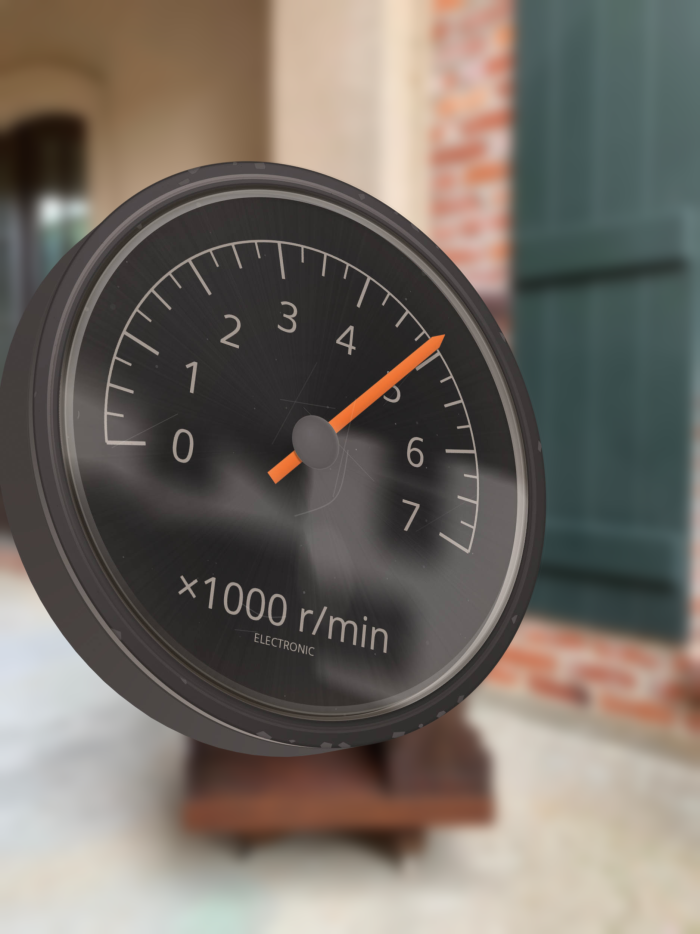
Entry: 4875rpm
